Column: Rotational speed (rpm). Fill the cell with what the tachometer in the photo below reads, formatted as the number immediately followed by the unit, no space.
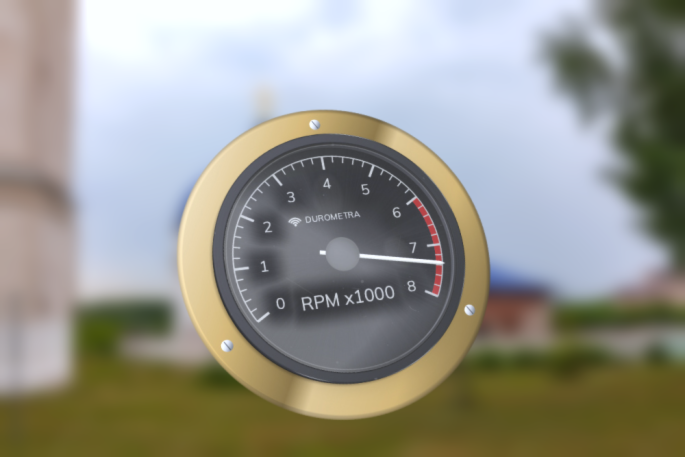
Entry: 7400rpm
